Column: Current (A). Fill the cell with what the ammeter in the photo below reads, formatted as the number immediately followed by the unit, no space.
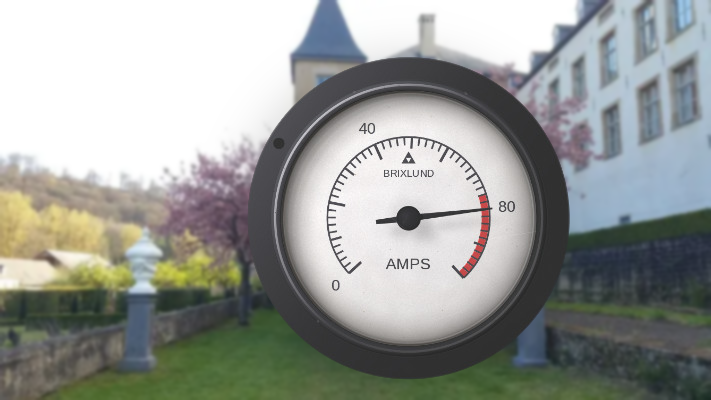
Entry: 80A
